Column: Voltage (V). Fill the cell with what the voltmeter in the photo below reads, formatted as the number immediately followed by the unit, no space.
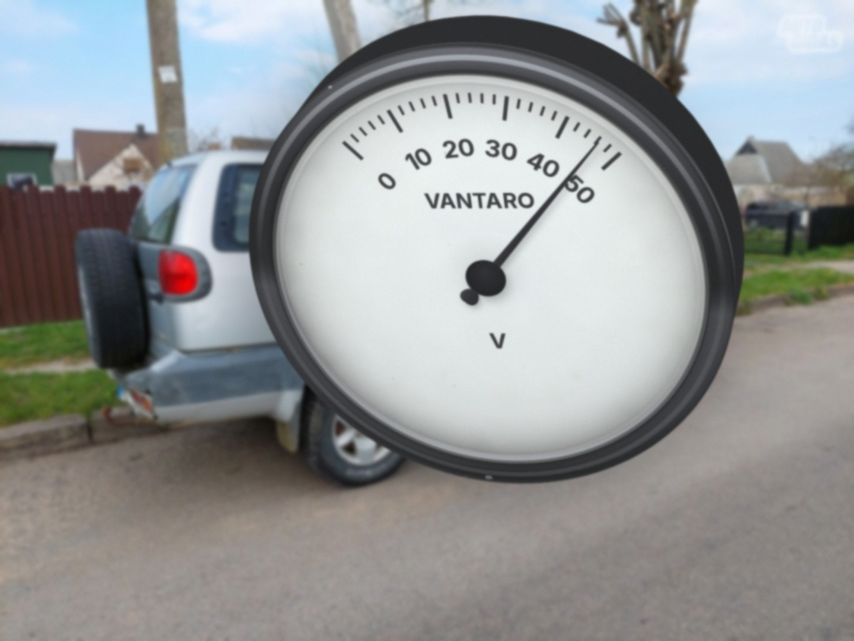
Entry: 46V
